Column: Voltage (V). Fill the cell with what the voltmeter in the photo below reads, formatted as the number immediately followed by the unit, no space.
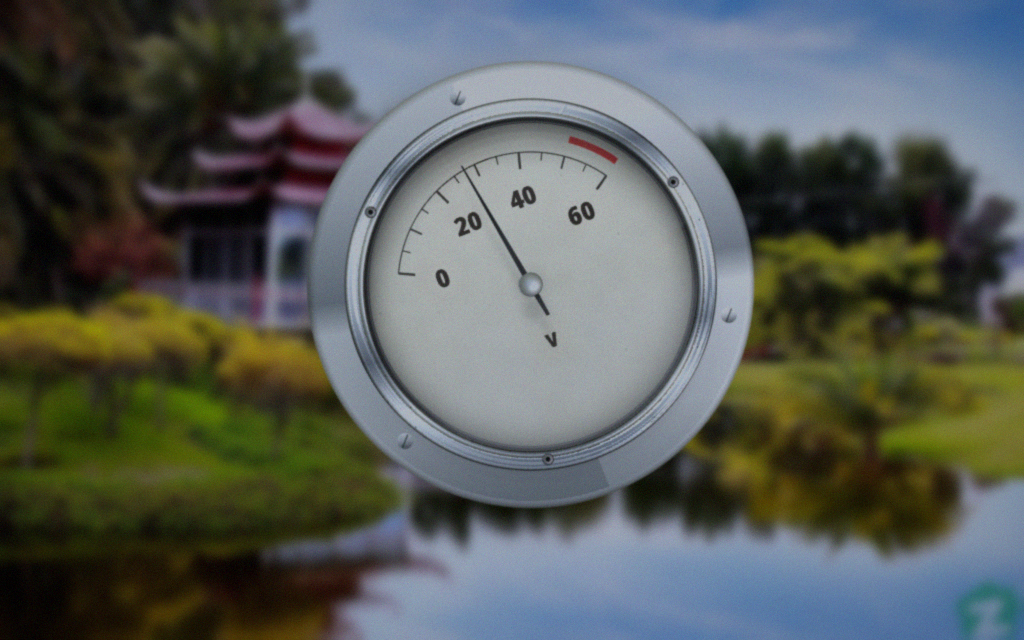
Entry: 27.5V
